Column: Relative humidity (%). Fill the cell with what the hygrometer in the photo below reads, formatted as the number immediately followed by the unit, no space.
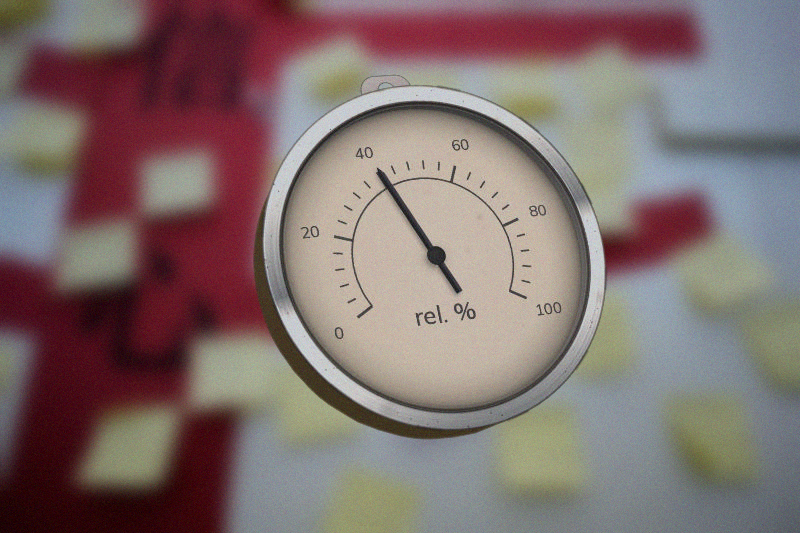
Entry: 40%
